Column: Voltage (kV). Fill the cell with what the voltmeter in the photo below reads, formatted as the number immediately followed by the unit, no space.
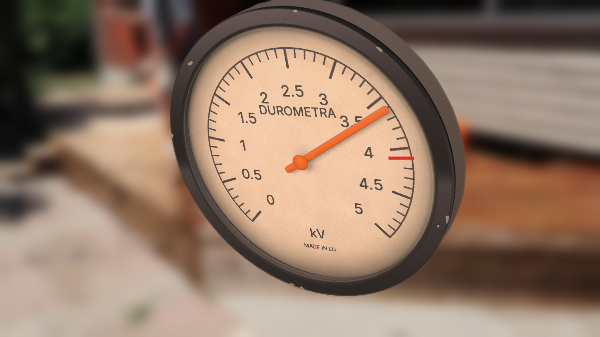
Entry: 3.6kV
